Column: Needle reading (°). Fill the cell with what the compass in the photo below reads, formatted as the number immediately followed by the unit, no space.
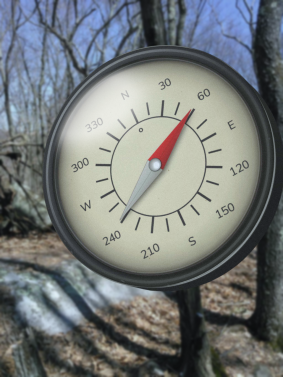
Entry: 60°
